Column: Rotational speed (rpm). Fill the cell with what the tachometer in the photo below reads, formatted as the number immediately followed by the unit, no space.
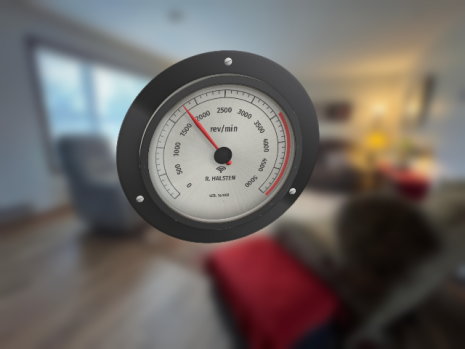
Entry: 1800rpm
